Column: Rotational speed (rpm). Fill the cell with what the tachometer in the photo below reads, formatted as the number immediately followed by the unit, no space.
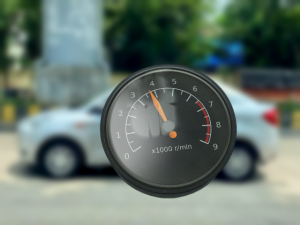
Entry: 3750rpm
